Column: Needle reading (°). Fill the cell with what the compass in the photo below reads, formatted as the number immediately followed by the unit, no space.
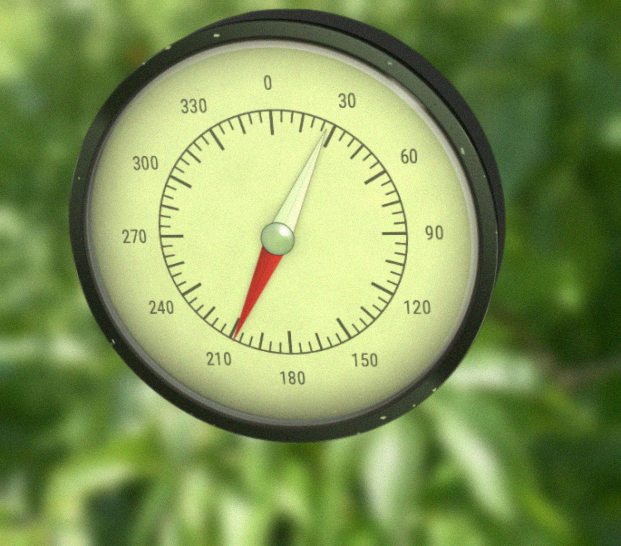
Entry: 207.5°
